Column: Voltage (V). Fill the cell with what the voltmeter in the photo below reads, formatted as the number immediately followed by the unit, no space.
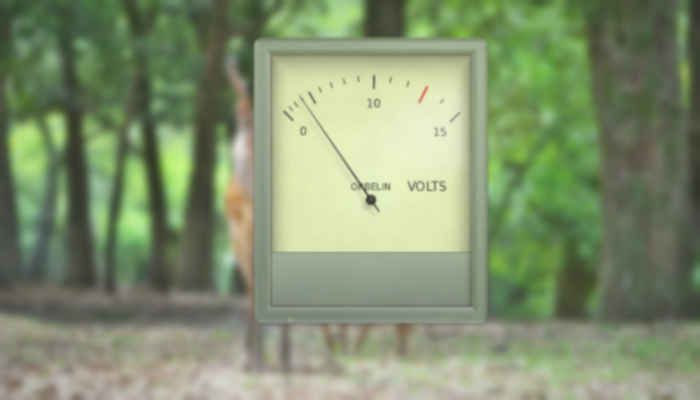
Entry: 4V
